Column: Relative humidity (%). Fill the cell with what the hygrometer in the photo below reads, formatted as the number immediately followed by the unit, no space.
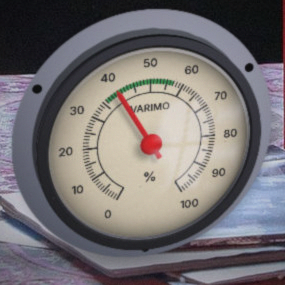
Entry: 40%
